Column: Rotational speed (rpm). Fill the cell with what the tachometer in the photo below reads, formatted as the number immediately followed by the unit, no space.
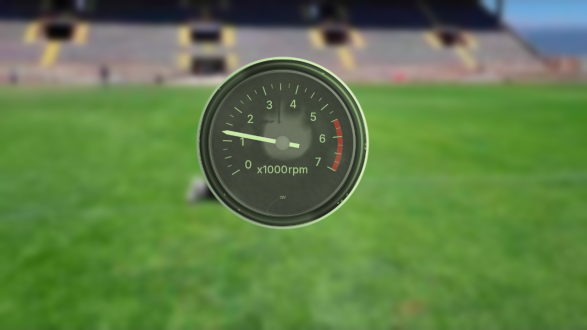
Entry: 1250rpm
